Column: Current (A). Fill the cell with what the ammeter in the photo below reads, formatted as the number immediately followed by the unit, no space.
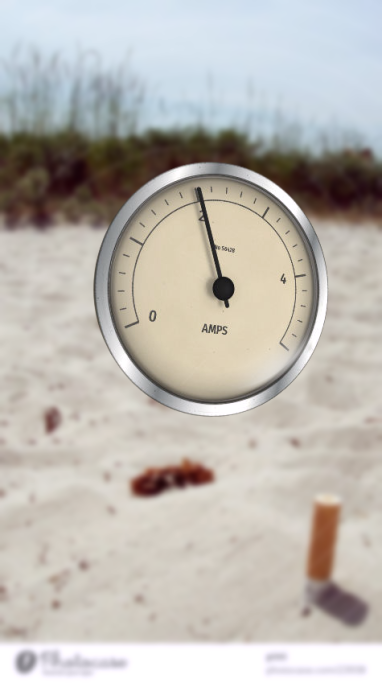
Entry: 2A
